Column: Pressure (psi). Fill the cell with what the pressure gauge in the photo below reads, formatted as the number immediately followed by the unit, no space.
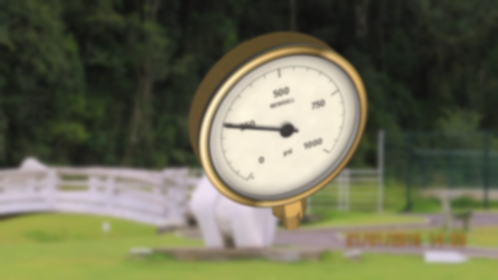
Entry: 250psi
